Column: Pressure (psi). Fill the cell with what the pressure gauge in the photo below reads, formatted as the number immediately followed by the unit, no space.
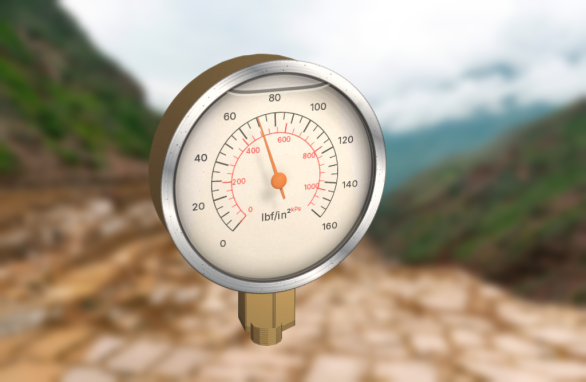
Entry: 70psi
